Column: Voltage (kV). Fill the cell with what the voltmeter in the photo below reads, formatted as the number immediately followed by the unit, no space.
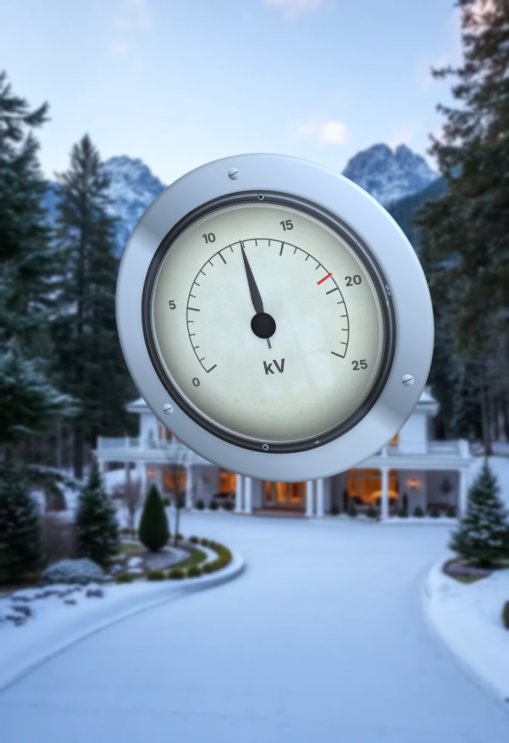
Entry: 12kV
